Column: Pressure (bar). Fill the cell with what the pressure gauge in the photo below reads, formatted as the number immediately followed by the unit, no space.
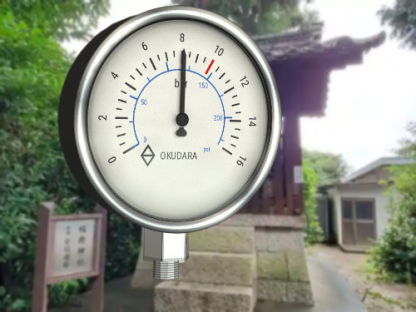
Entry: 8bar
